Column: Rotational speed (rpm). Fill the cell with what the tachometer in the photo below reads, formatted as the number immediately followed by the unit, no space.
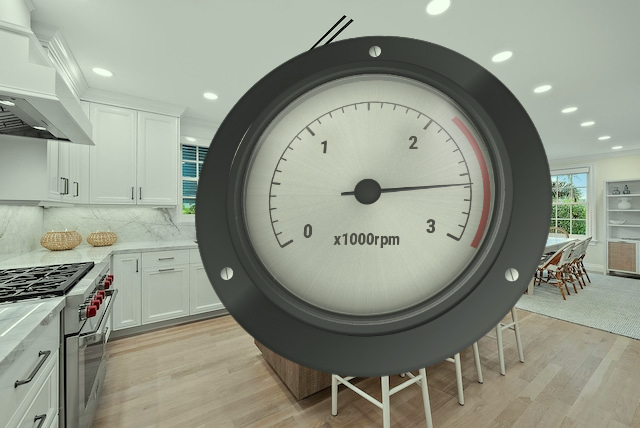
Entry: 2600rpm
